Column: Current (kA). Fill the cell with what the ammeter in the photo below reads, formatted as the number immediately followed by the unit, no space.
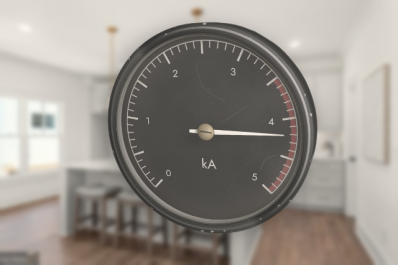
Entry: 4.2kA
